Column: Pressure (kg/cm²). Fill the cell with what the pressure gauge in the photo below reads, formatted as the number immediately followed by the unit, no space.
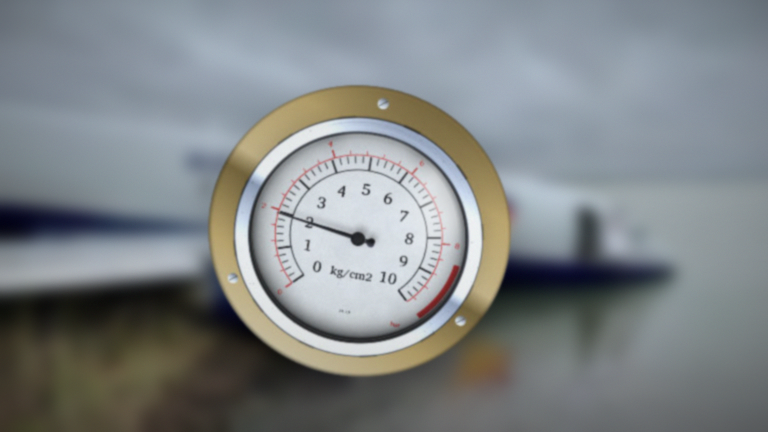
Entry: 2kg/cm²
